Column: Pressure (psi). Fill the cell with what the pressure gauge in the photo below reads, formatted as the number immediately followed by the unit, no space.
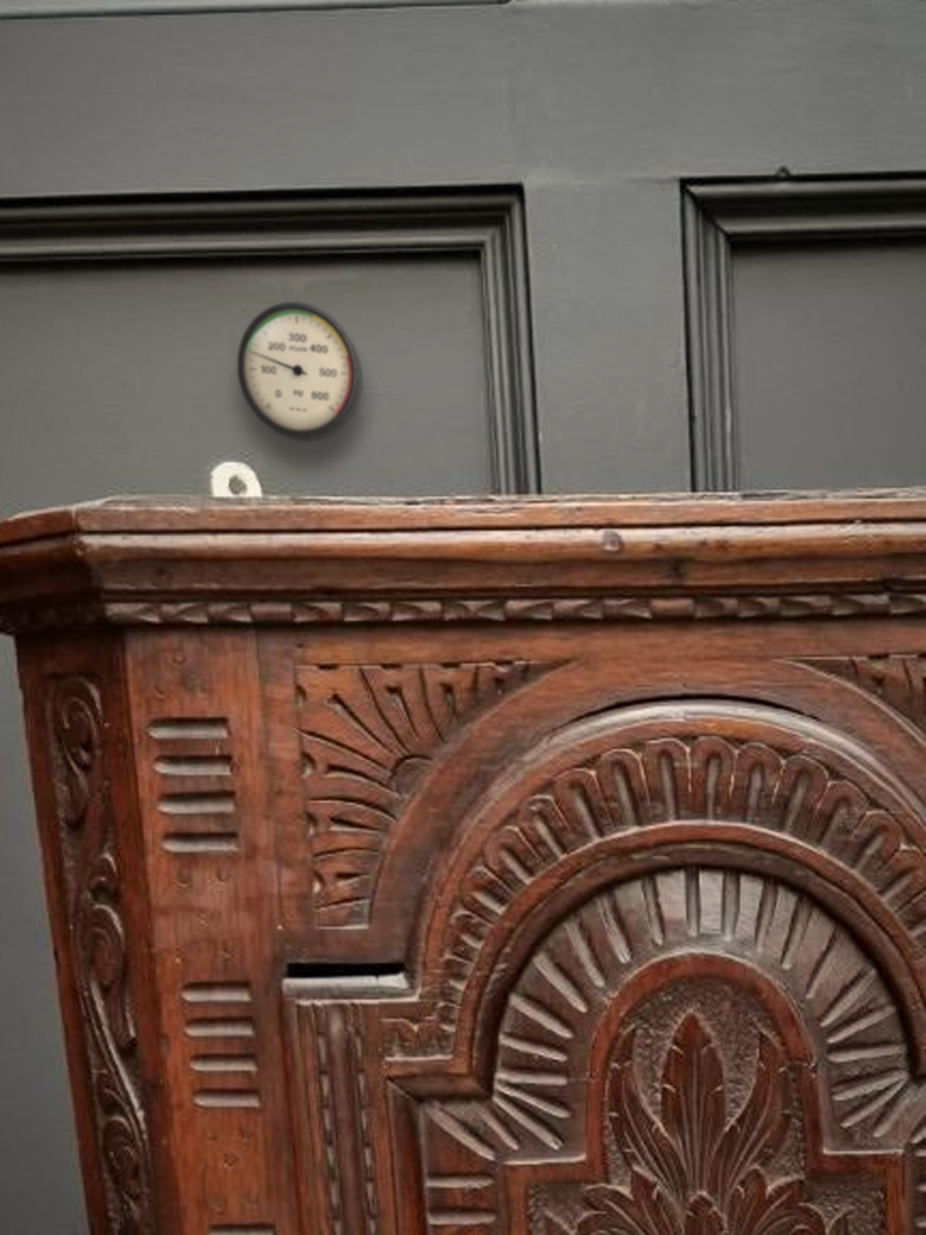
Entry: 140psi
